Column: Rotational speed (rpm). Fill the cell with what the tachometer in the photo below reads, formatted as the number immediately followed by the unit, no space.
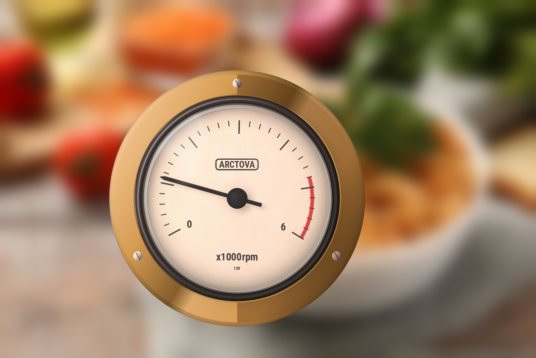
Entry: 1100rpm
